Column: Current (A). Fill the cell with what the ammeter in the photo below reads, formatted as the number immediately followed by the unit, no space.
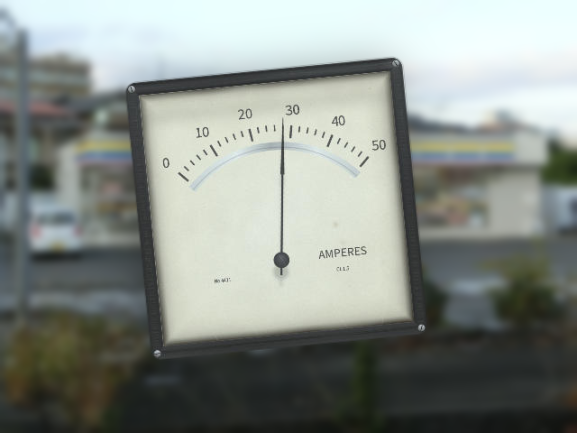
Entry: 28A
